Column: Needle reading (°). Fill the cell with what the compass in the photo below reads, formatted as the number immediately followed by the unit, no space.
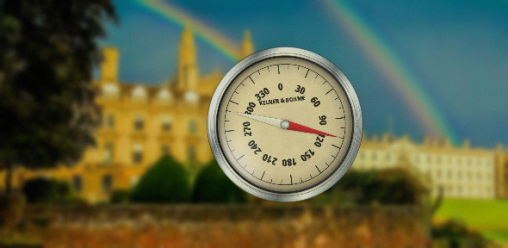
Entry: 110°
